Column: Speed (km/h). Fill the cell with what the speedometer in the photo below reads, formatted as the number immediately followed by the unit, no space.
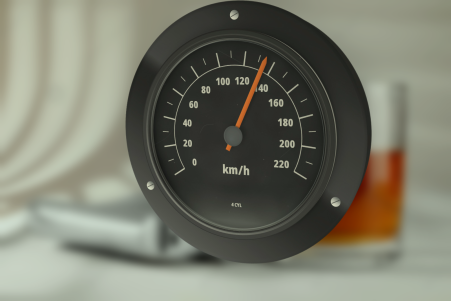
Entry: 135km/h
